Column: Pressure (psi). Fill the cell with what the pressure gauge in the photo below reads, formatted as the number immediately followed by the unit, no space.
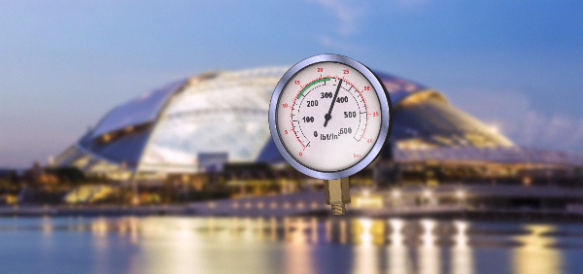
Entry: 360psi
